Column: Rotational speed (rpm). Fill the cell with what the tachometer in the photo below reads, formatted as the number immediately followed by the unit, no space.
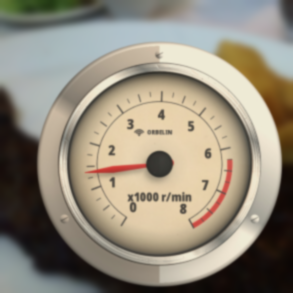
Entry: 1375rpm
